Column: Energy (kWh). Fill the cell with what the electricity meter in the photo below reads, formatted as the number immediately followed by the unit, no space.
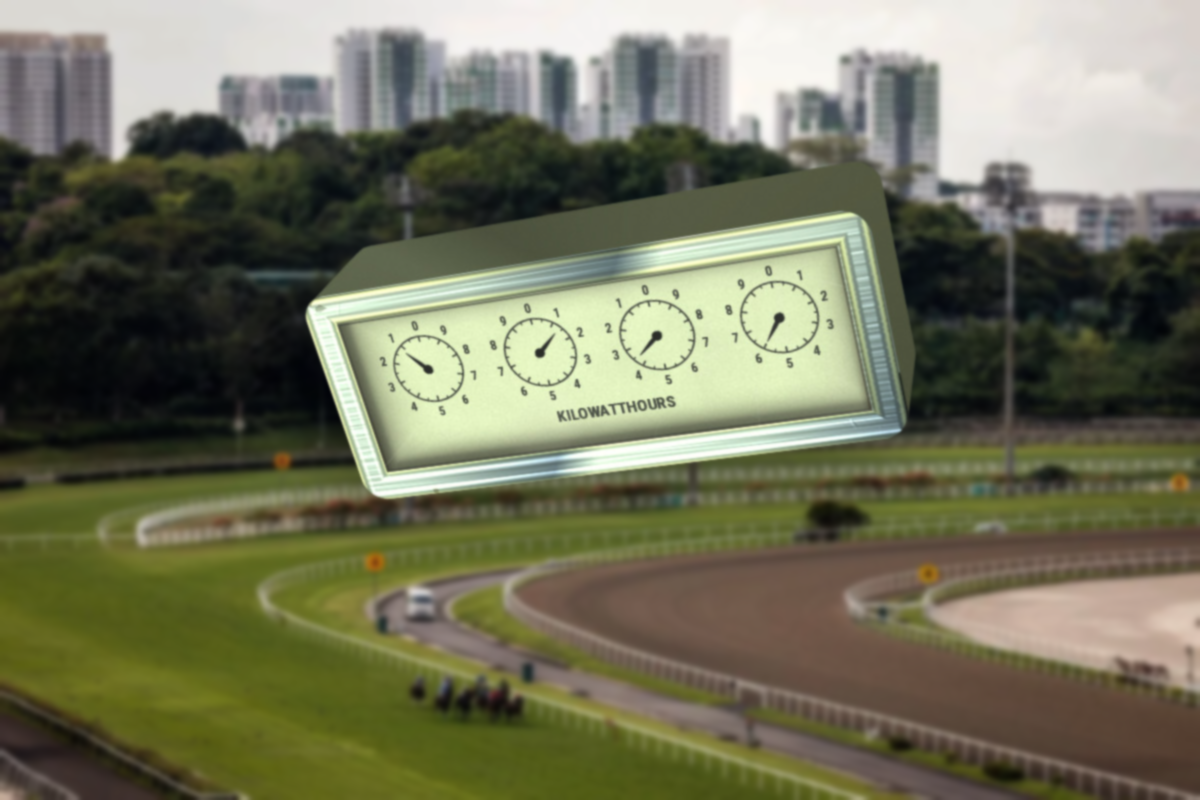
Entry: 1136kWh
